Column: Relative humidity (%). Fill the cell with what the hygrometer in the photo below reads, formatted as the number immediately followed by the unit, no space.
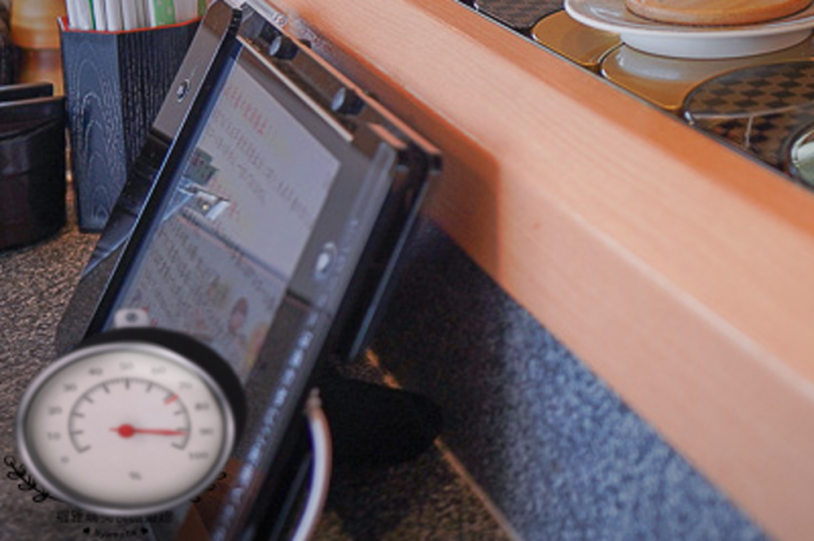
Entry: 90%
